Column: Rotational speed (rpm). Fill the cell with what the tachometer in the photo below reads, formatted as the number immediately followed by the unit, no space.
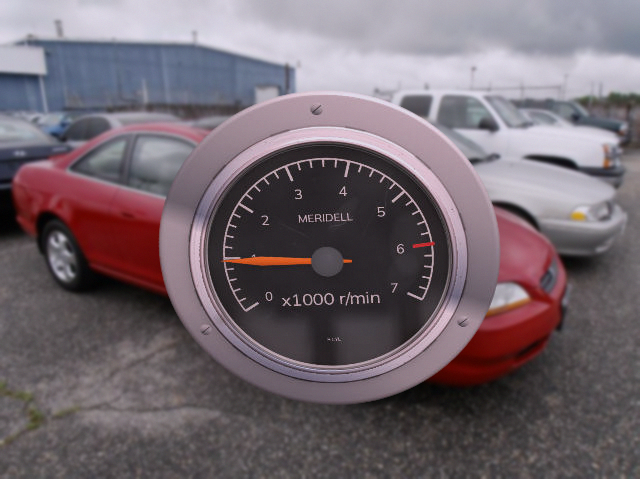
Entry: 1000rpm
